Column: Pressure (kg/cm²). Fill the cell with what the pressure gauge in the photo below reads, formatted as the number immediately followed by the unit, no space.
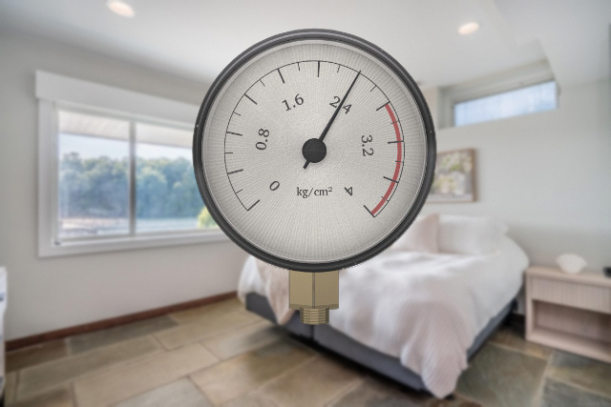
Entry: 2.4kg/cm²
